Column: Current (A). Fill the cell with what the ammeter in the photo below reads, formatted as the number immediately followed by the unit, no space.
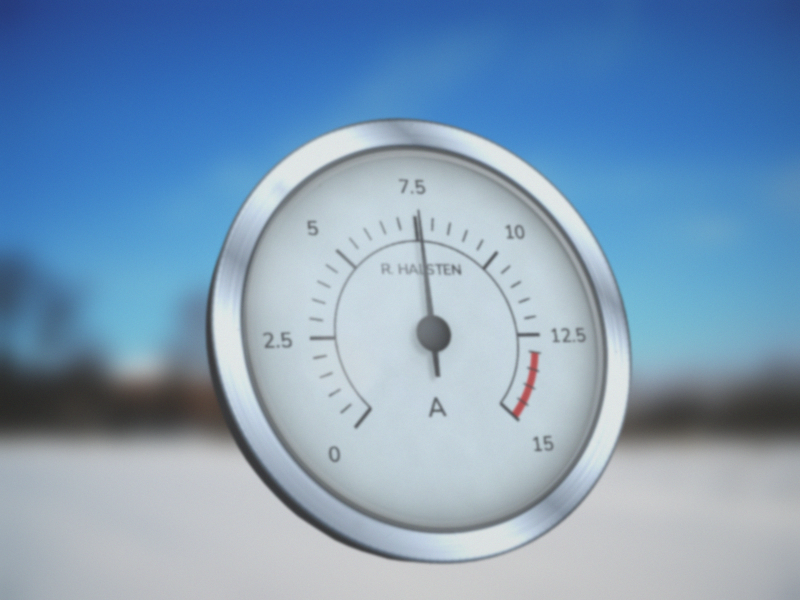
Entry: 7.5A
